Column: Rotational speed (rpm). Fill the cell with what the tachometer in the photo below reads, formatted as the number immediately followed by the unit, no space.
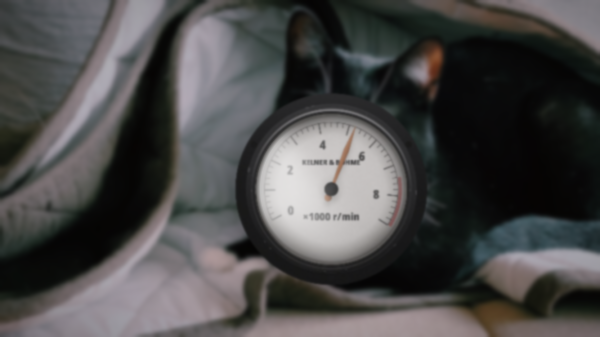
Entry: 5200rpm
